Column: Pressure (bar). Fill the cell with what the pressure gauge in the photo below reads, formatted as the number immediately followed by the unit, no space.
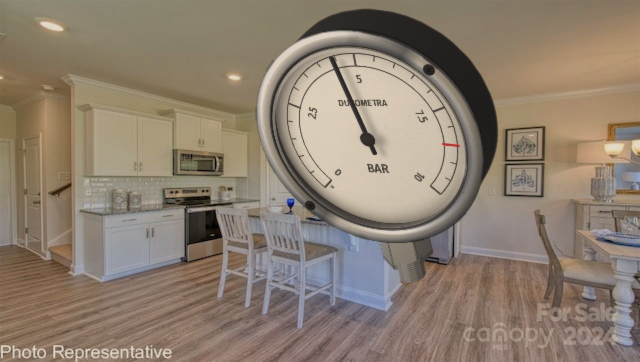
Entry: 4.5bar
